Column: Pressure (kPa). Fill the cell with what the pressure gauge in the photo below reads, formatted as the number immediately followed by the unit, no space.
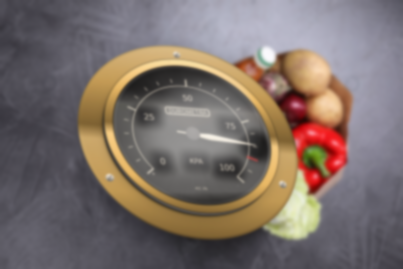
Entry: 85kPa
